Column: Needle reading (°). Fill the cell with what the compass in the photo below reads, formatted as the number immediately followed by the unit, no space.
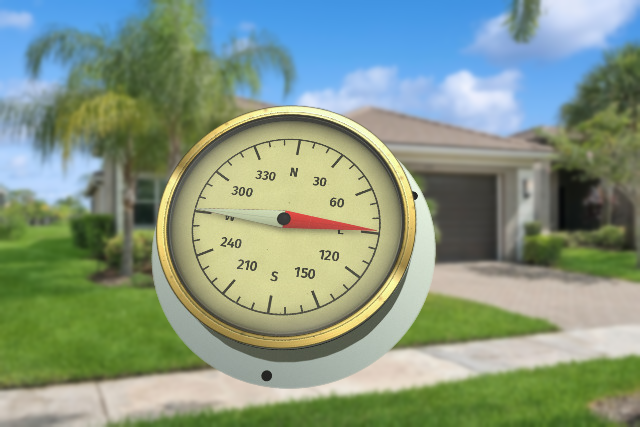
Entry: 90°
